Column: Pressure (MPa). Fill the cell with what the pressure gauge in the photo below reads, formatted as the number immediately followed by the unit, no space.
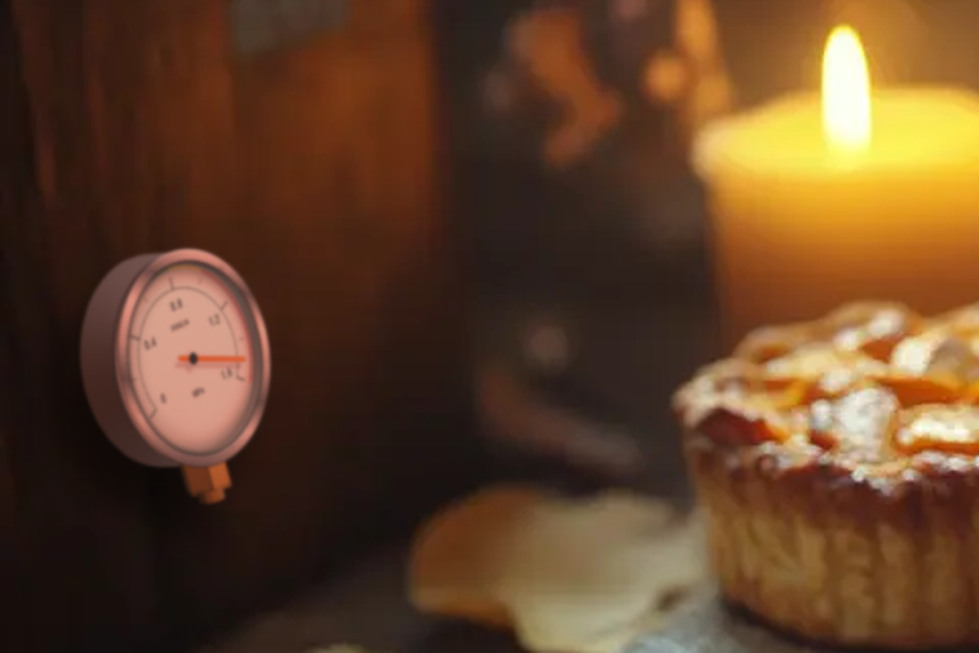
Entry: 1.5MPa
